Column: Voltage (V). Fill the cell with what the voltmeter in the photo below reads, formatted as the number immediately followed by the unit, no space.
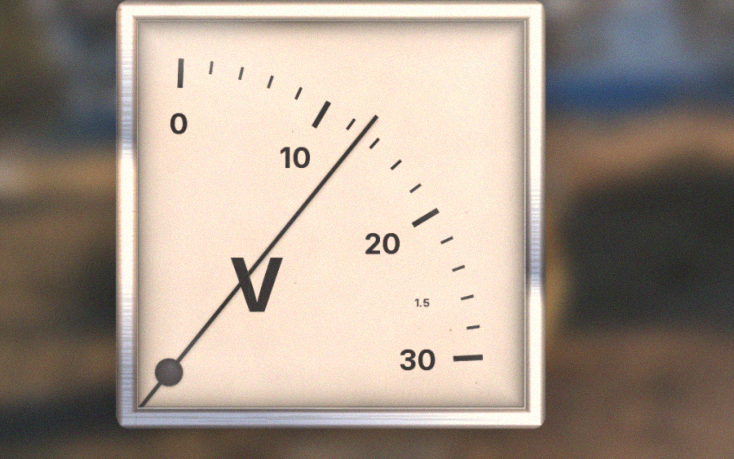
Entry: 13V
